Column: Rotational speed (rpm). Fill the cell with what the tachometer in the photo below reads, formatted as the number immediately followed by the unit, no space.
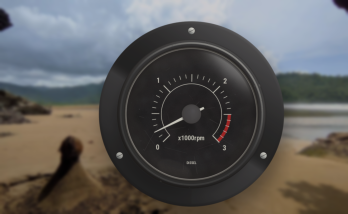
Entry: 200rpm
